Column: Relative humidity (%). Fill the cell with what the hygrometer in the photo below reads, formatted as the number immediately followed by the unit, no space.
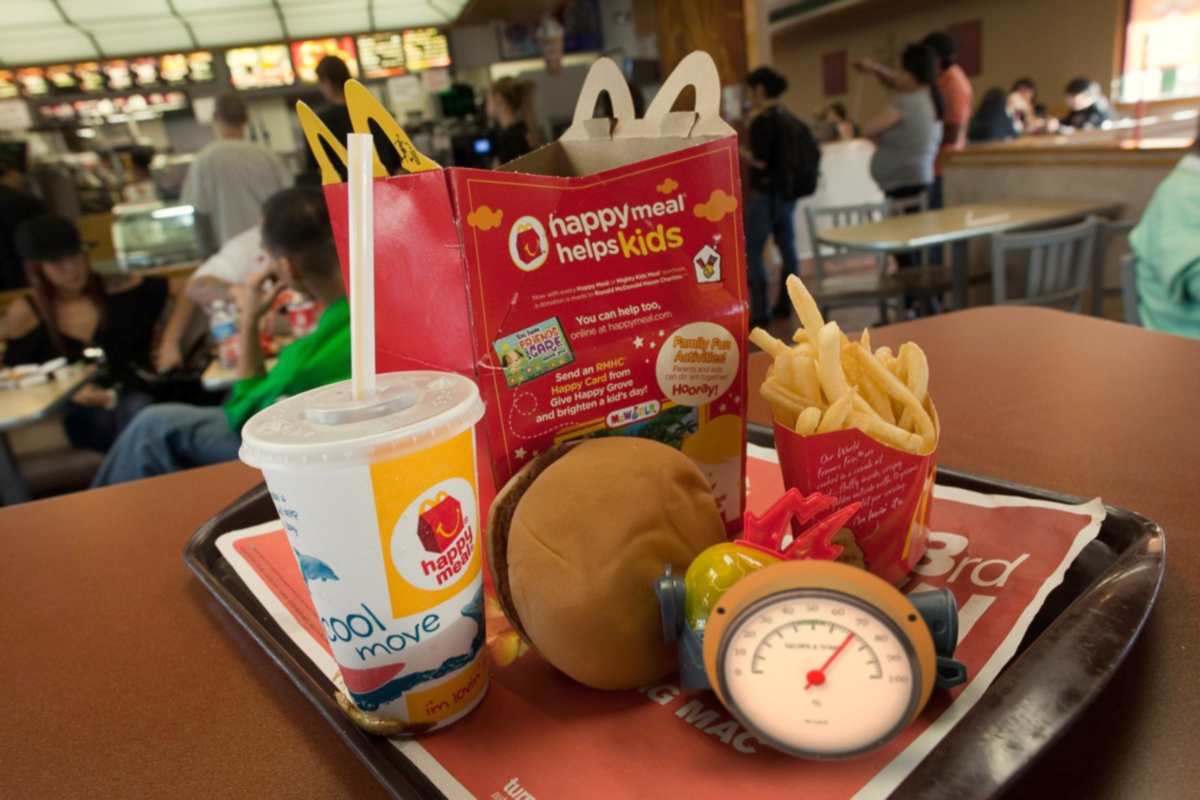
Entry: 70%
